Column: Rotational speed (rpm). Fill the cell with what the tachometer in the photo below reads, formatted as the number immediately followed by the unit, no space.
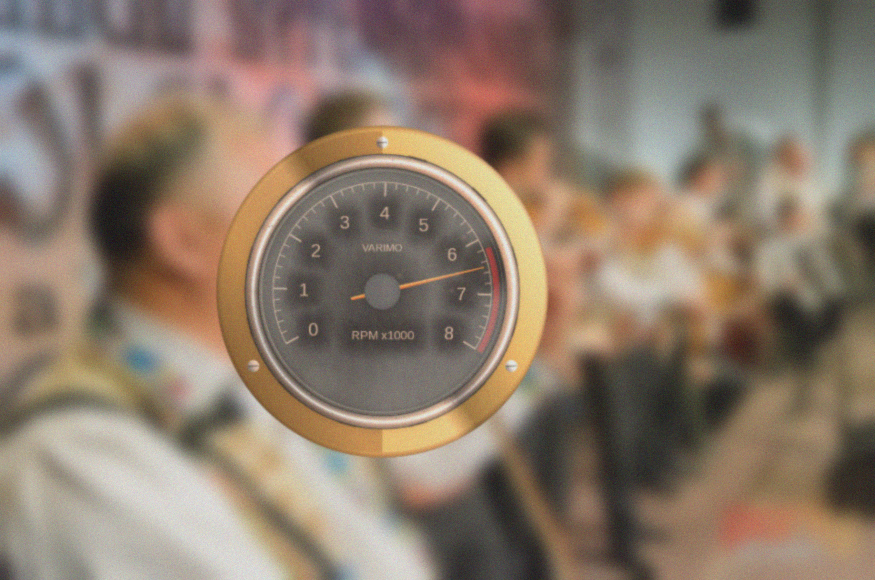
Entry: 6500rpm
